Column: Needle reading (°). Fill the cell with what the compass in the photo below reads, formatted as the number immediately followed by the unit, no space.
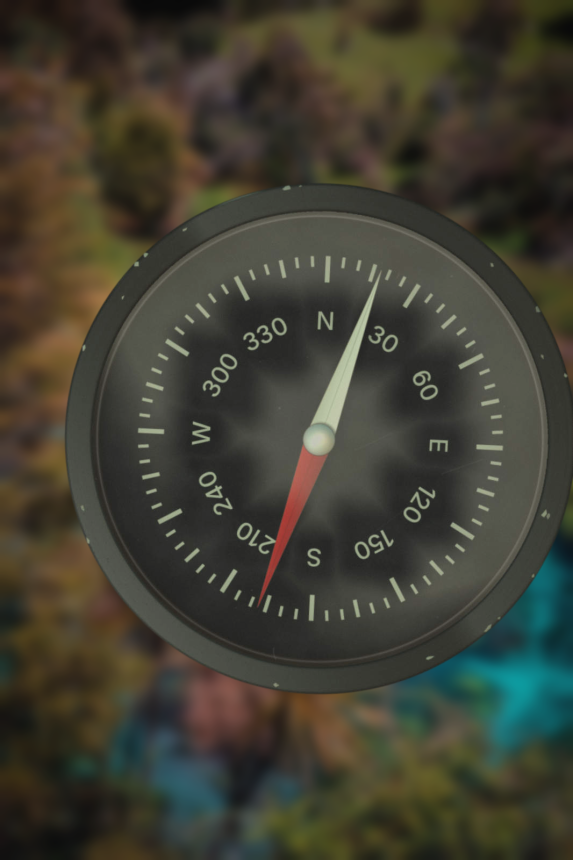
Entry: 197.5°
